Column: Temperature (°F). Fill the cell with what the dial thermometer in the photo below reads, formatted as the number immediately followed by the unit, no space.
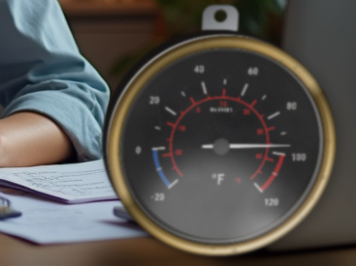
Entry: 95°F
